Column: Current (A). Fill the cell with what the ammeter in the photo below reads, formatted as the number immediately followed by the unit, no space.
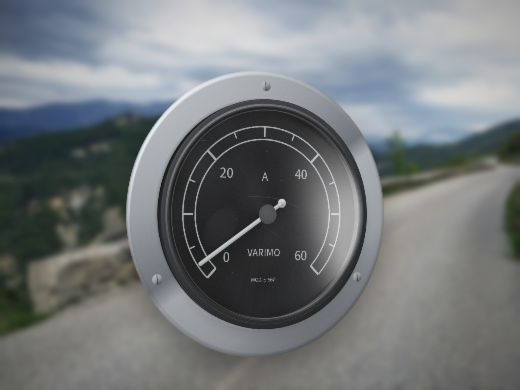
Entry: 2.5A
